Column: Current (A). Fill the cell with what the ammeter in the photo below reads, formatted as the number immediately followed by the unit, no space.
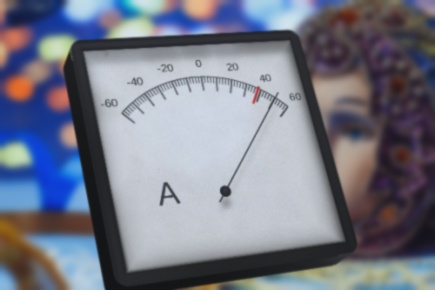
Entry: 50A
